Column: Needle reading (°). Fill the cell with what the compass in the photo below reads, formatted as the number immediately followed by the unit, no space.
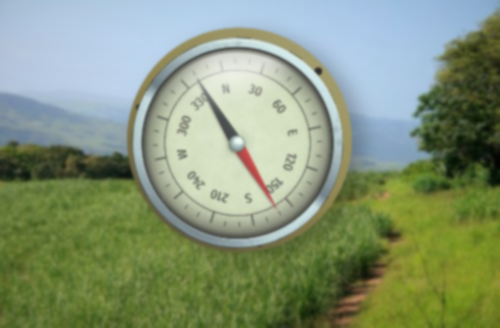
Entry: 160°
